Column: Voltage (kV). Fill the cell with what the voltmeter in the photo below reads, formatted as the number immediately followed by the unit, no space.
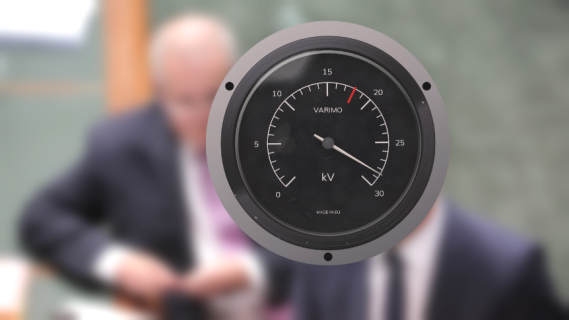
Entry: 28.5kV
